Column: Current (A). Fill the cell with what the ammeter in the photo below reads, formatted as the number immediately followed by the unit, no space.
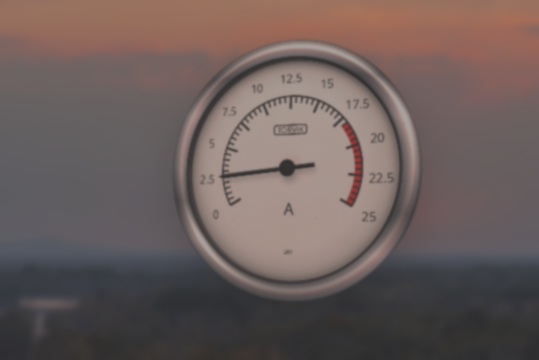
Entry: 2.5A
